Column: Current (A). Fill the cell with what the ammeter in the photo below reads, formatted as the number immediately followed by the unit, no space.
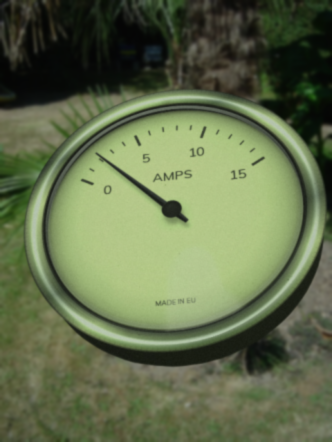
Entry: 2A
